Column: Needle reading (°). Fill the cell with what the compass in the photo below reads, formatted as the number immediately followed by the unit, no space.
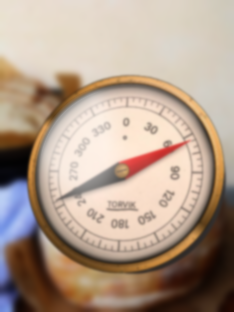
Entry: 65°
